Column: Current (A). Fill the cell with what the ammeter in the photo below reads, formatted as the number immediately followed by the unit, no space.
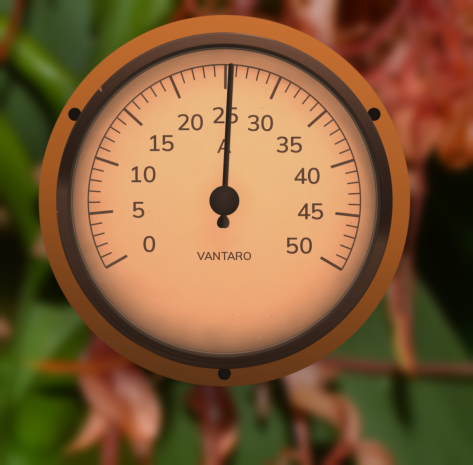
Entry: 25.5A
